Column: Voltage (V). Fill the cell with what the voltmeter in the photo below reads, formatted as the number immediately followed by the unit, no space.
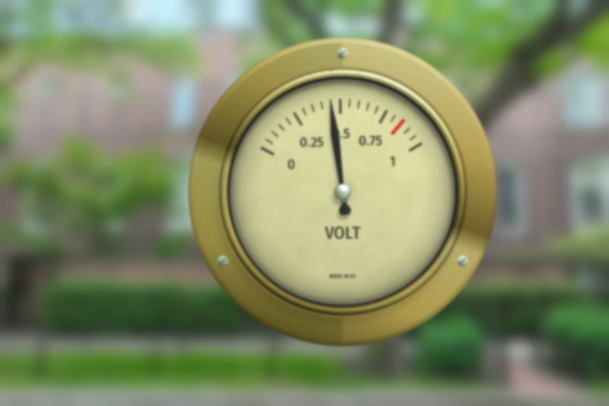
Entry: 0.45V
